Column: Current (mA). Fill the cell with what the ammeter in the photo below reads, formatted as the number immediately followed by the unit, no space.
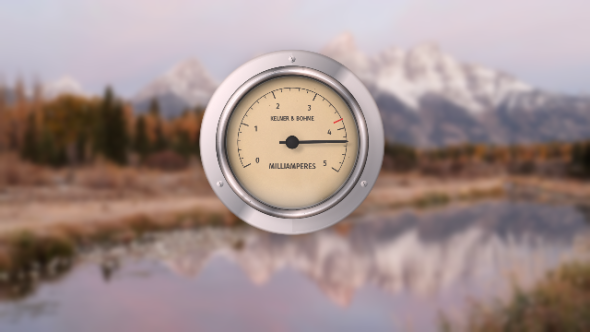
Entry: 4.3mA
